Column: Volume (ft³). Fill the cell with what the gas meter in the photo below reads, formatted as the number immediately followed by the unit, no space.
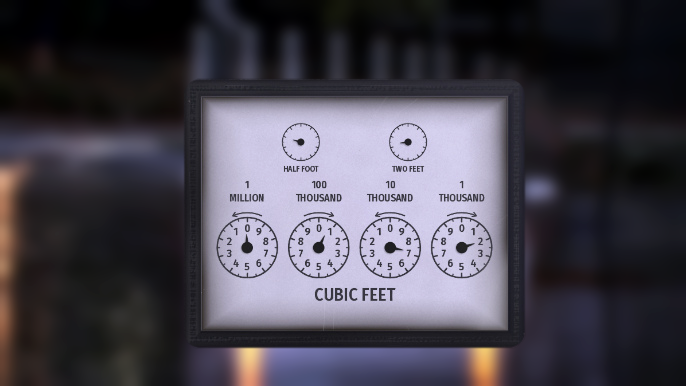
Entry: 7200ft³
